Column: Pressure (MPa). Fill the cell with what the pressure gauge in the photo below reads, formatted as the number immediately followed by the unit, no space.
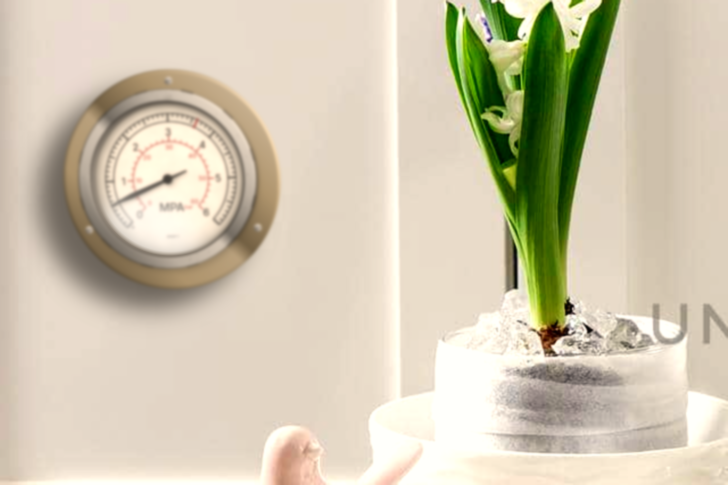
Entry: 0.5MPa
